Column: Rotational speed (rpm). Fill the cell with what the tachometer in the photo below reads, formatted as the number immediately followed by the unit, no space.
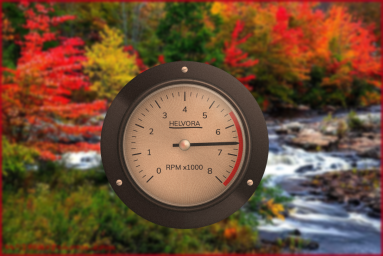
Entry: 6600rpm
